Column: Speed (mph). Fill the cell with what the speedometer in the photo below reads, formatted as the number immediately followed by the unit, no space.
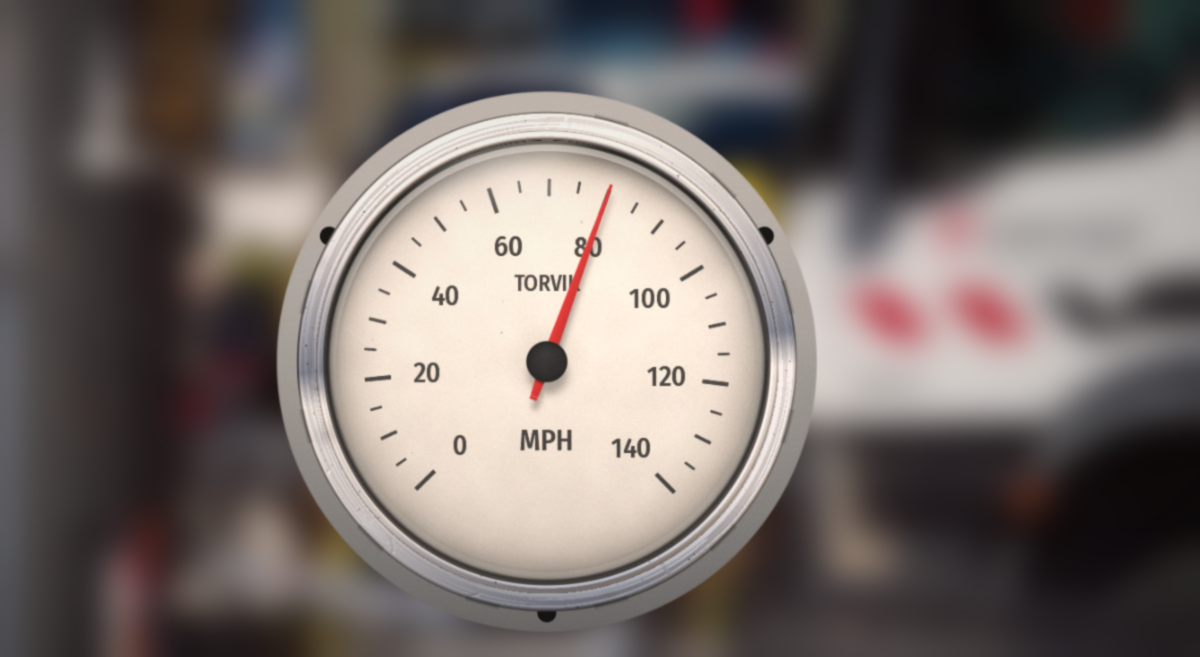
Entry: 80mph
